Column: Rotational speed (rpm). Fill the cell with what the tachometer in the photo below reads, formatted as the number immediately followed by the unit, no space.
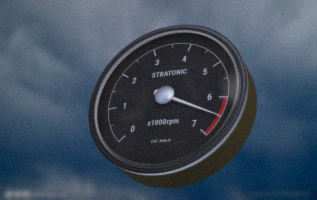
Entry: 6500rpm
